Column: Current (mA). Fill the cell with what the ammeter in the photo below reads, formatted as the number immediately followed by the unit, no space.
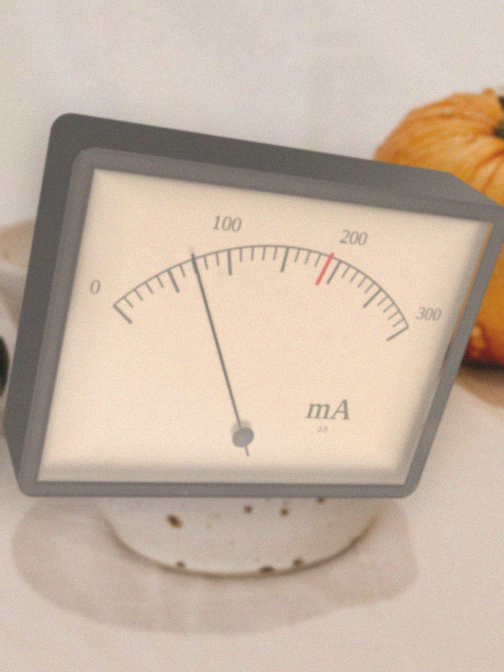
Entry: 70mA
